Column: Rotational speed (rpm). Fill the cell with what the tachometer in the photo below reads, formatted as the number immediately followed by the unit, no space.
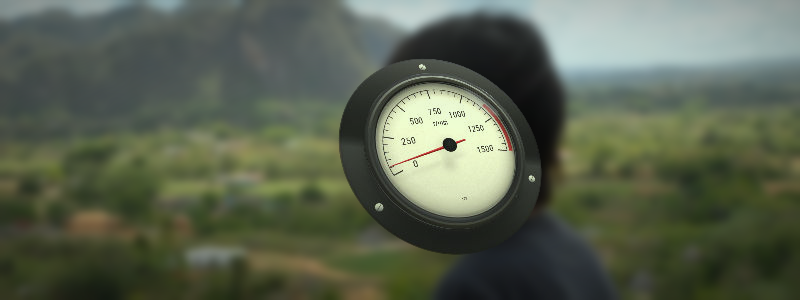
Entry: 50rpm
